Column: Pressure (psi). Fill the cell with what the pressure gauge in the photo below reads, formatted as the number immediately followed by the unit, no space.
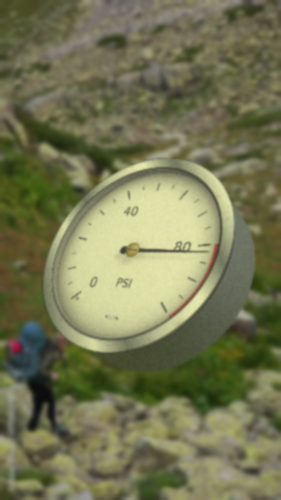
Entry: 82.5psi
